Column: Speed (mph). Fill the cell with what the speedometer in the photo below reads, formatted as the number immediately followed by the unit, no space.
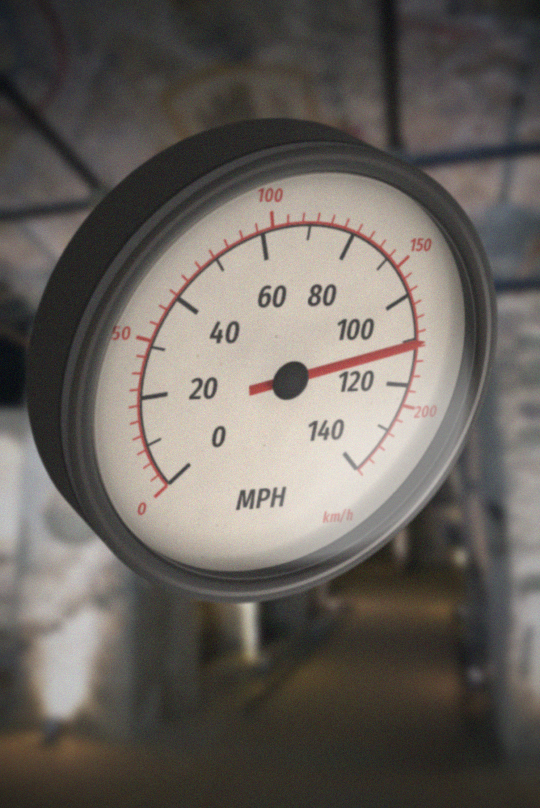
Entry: 110mph
